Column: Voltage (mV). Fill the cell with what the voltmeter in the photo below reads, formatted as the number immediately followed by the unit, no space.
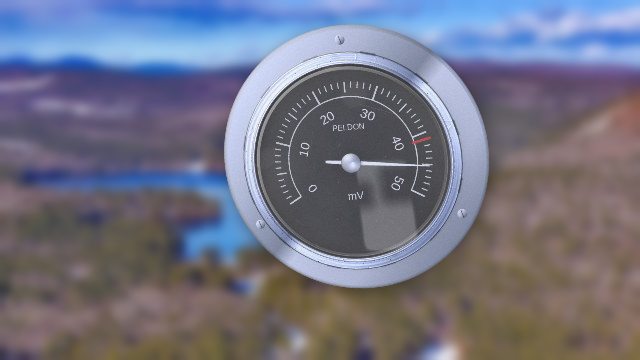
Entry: 45mV
